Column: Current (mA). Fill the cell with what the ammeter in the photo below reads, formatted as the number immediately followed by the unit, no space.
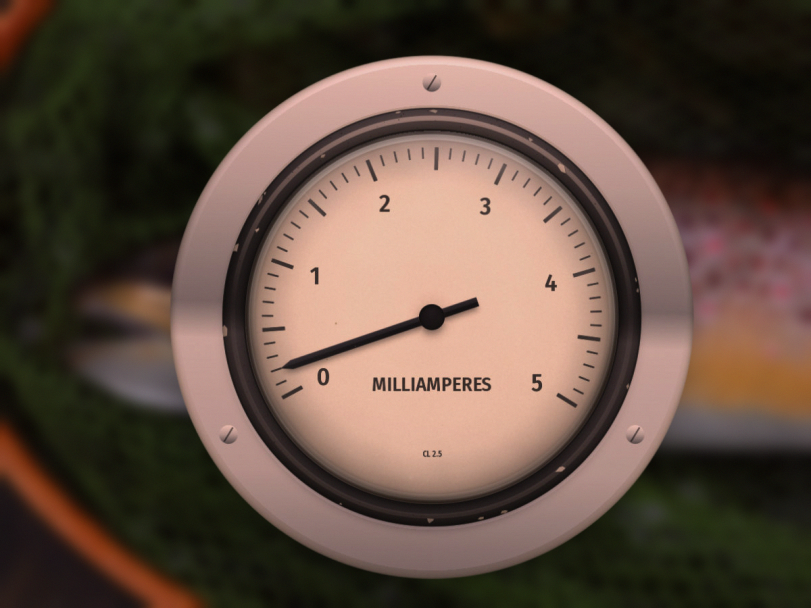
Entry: 0.2mA
